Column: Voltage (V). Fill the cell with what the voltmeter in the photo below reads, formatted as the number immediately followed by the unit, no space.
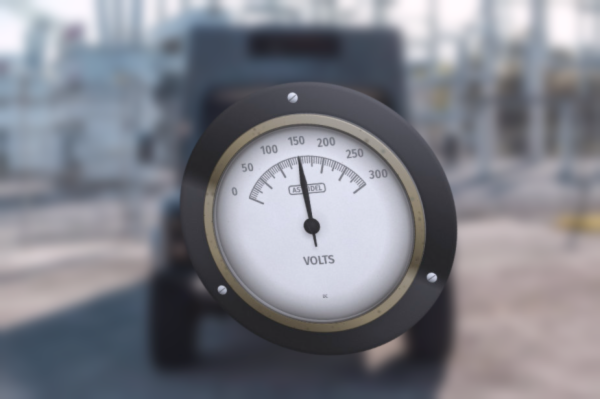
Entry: 150V
